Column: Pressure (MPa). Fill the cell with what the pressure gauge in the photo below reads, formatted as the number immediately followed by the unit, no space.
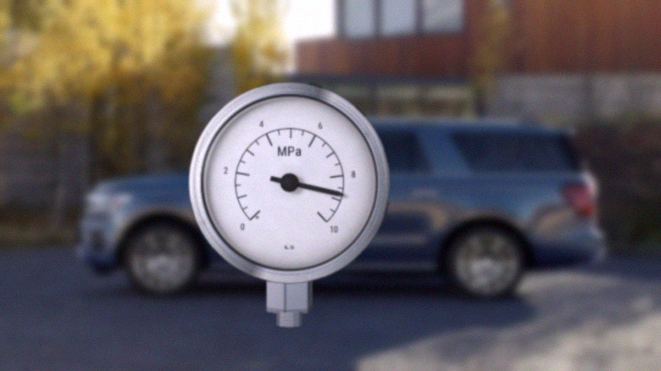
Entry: 8.75MPa
